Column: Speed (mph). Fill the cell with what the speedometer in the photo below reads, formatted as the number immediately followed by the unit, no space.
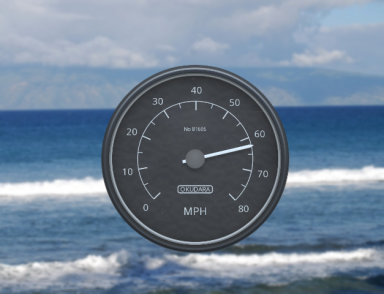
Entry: 62.5mph
